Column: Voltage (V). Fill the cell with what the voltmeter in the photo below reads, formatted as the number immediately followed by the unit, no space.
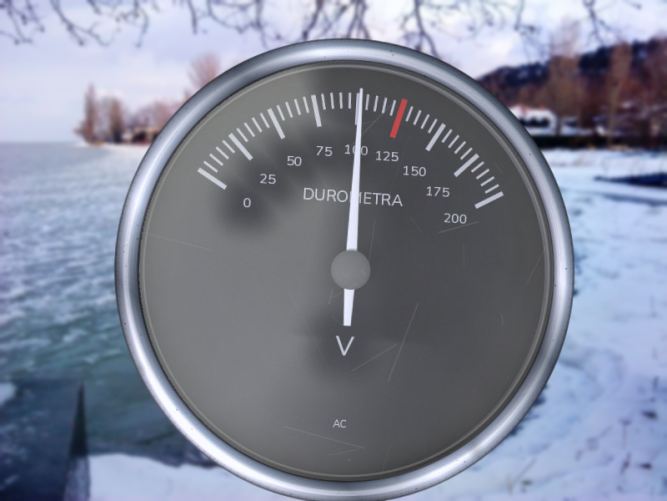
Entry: 100V
